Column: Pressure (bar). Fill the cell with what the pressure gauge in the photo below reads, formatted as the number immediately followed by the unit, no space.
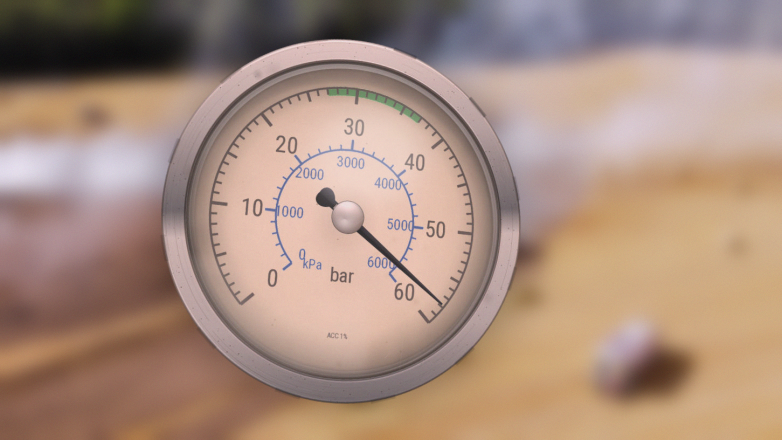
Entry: 58bar
